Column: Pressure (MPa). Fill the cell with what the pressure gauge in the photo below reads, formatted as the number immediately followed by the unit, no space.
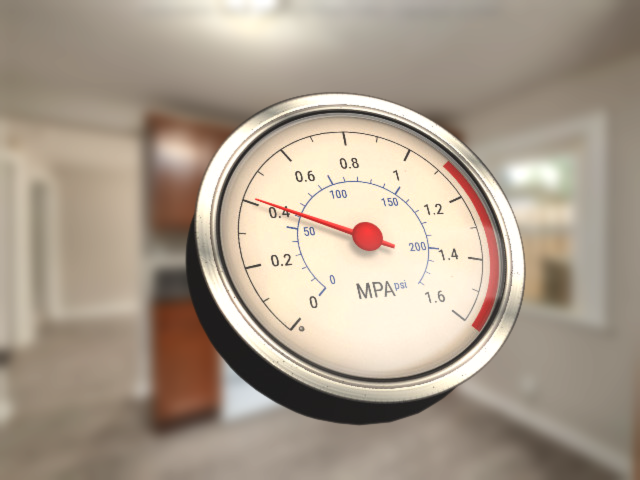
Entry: 0.4MPa
